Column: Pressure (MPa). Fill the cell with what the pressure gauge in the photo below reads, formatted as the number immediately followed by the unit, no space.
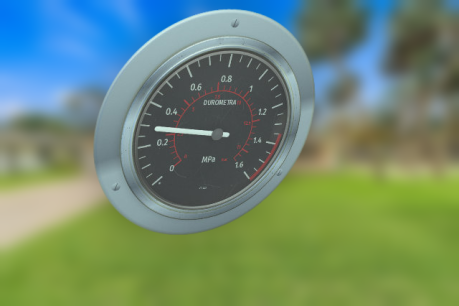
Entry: 0.3MPa
